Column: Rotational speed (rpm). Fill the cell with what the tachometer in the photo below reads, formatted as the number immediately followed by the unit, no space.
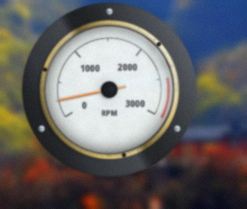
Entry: 250rpm
